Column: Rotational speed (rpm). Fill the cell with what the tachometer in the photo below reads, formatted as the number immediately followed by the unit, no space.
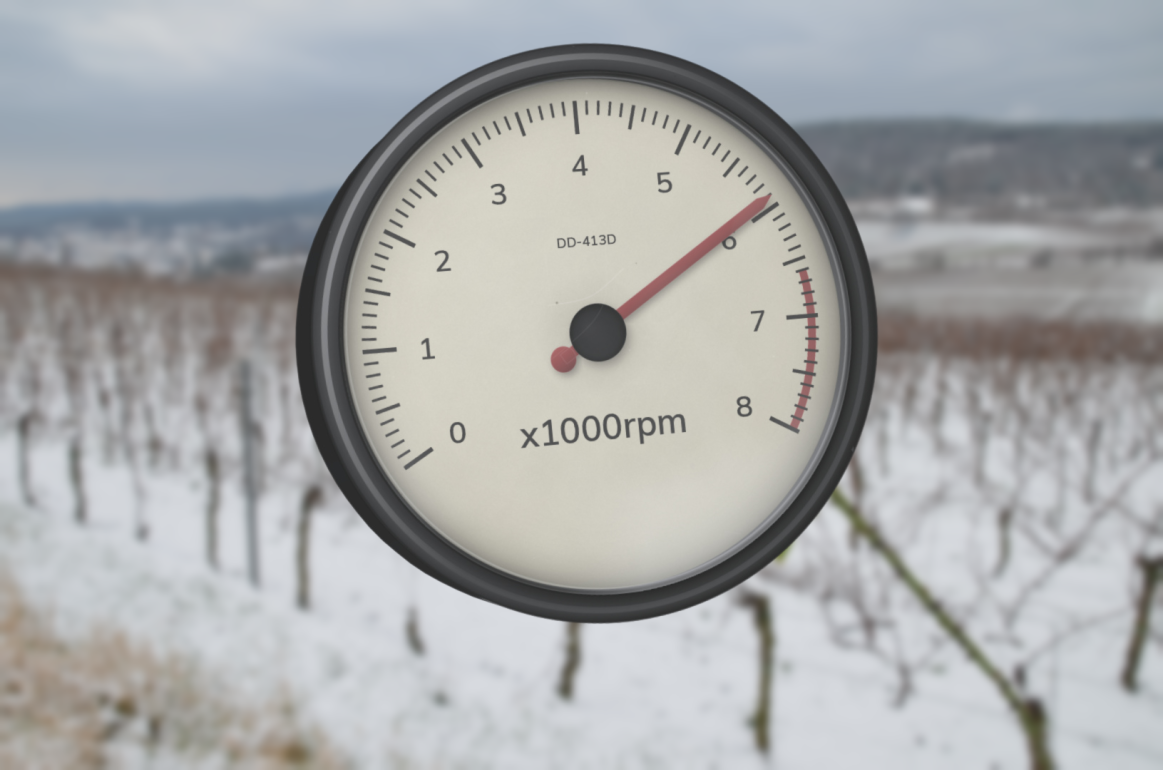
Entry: 5900rpm
